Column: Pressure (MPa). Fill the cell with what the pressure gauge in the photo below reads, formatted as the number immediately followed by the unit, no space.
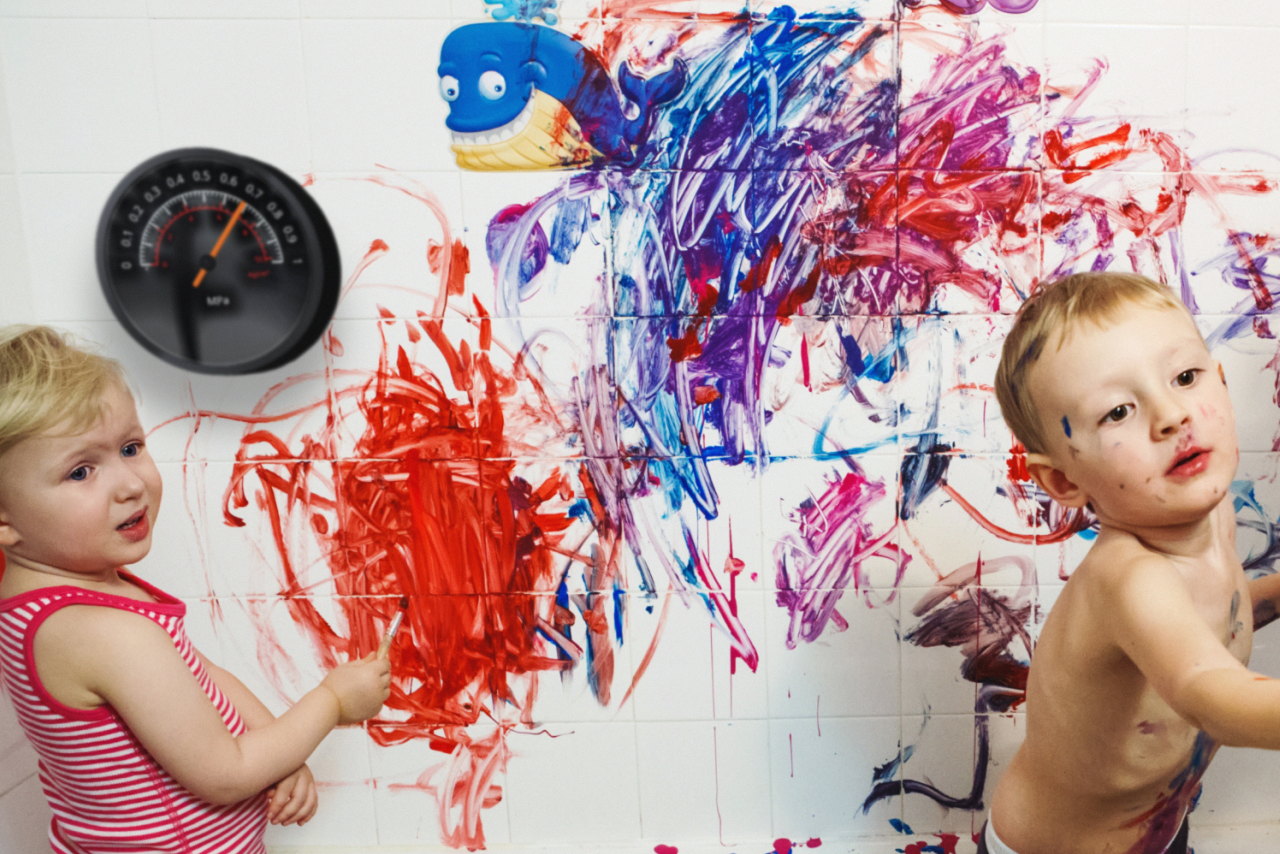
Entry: 0.7MPa
